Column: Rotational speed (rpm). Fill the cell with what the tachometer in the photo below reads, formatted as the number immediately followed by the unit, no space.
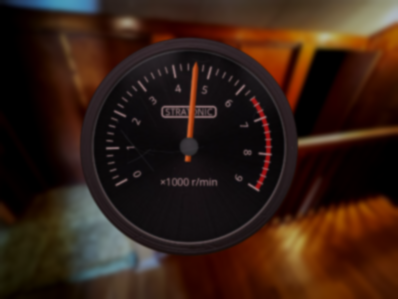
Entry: 4600rpm
